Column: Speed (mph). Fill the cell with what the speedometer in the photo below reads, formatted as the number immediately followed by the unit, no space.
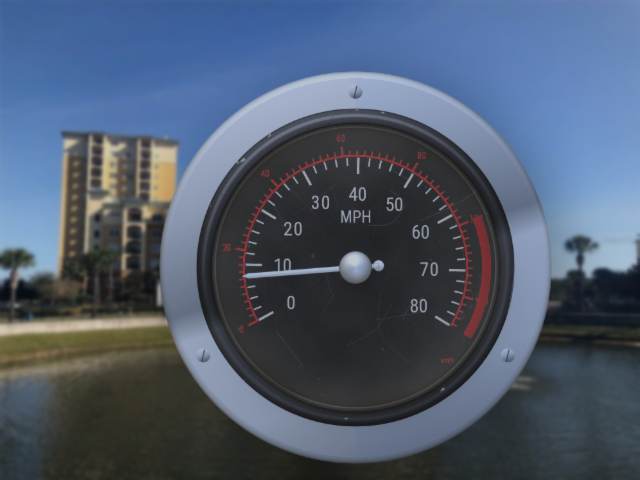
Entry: 8mph
